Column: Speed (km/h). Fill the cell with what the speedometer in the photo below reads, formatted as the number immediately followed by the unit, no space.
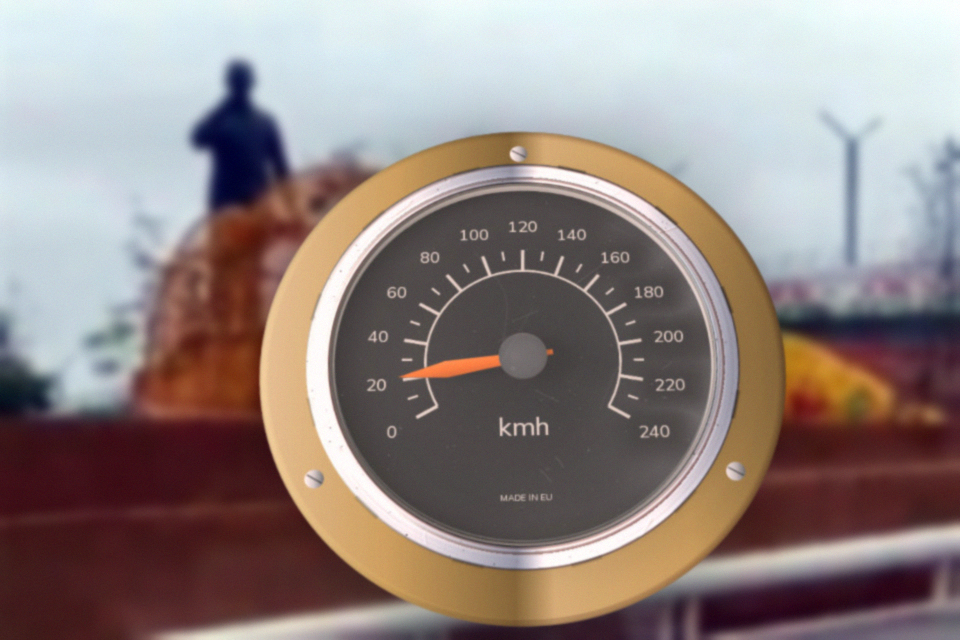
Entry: 20km/h
